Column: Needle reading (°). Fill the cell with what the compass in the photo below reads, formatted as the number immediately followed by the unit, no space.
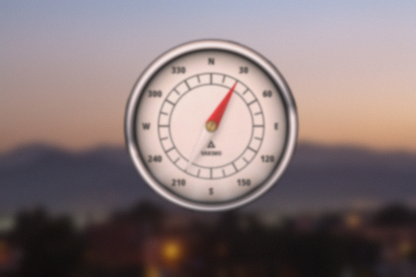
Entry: 30°
